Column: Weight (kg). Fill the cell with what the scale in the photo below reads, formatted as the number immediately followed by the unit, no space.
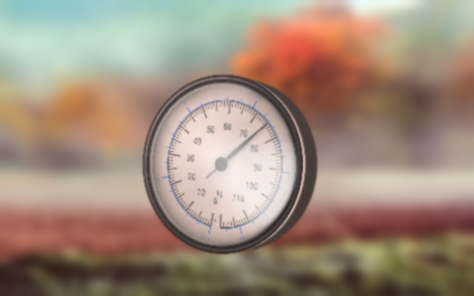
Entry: 75kg
